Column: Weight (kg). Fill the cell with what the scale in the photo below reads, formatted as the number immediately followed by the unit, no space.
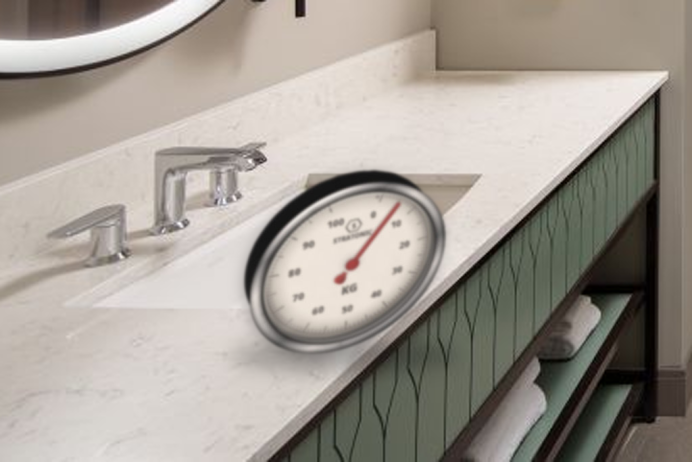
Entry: 5kg
